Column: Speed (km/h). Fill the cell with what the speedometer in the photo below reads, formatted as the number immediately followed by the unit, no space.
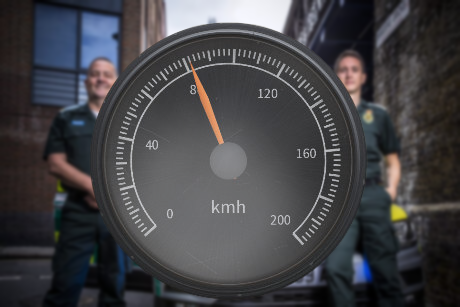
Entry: 82km/h
